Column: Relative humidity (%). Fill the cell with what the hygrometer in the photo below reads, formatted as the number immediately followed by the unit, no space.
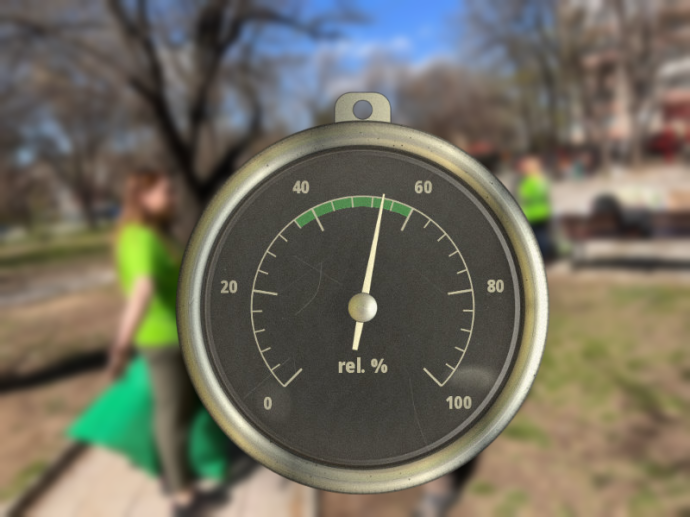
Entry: 54%
